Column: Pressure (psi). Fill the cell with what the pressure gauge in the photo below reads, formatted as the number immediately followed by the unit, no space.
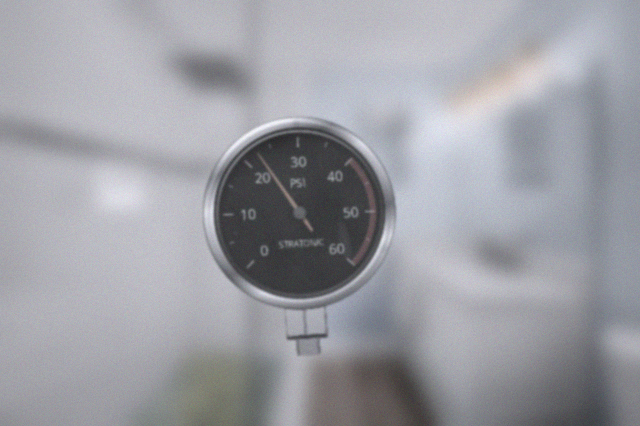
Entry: 22.5psi
